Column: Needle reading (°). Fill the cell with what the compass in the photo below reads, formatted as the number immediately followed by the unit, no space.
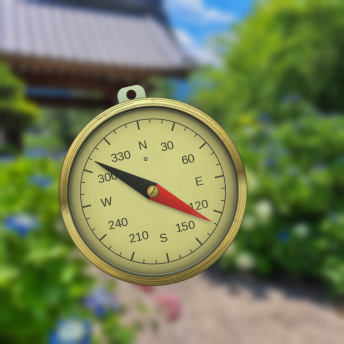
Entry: 130°
